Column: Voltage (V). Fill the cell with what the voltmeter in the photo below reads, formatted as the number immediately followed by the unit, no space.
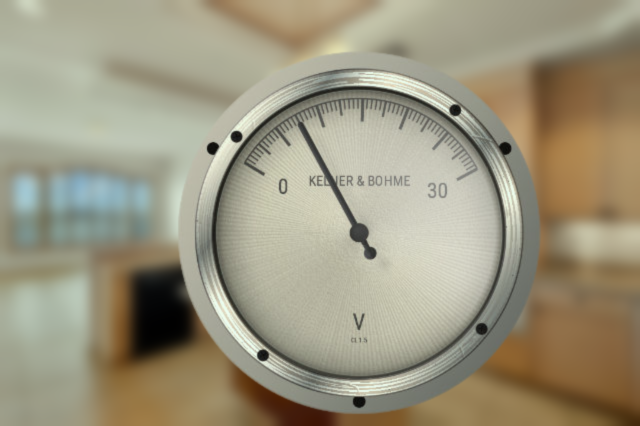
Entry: 7.5V
